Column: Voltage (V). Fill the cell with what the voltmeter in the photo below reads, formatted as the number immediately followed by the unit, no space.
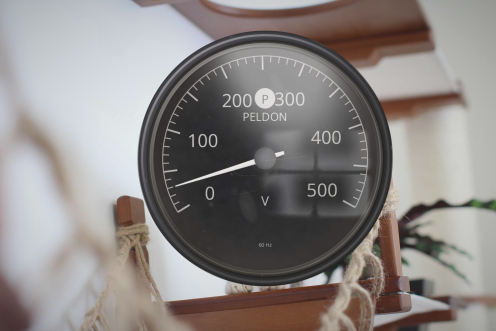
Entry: 30V
